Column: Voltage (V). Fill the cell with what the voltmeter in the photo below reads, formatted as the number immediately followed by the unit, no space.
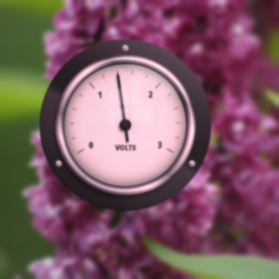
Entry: 1.4V
